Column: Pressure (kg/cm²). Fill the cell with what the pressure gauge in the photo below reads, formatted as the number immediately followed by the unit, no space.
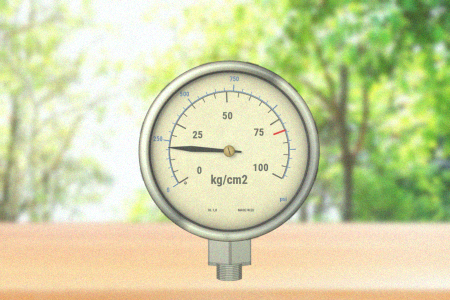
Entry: 15kg/cm²
